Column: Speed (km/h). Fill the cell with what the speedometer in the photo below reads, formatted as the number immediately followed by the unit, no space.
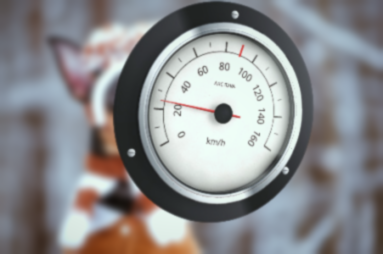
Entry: 25km/h
